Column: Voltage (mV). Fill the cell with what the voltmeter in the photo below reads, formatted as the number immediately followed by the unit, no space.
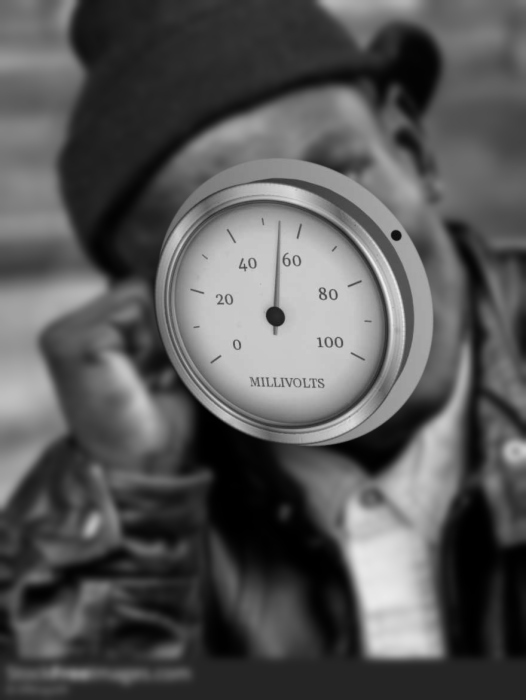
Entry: 55mV
